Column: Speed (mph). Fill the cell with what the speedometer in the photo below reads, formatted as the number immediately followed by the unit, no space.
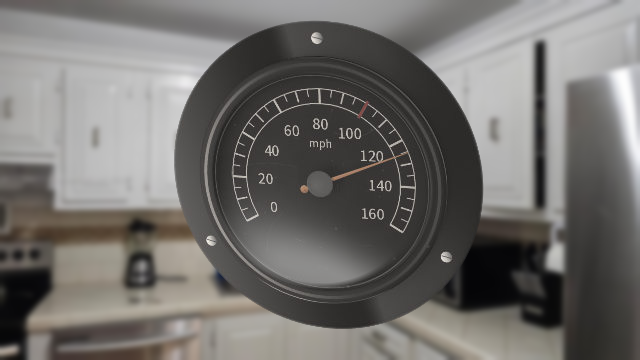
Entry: 125mph
